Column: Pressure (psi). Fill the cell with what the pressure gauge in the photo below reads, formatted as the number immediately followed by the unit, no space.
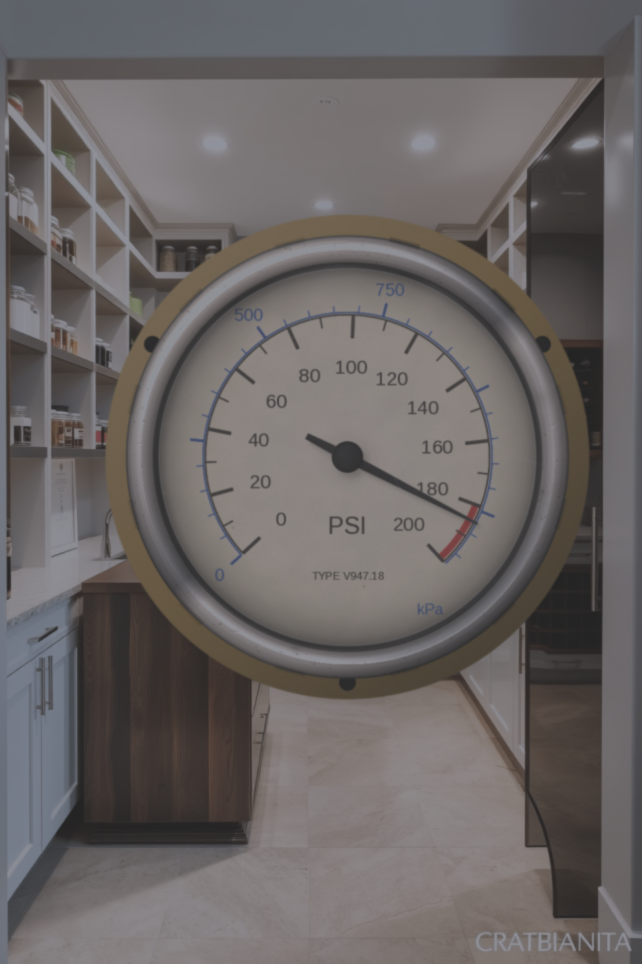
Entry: 185psi
